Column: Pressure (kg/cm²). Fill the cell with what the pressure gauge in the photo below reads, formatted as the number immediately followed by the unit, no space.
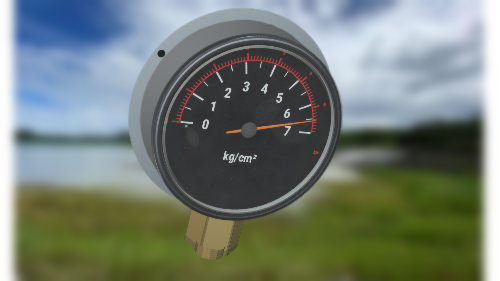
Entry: 6.5kg/cm²
